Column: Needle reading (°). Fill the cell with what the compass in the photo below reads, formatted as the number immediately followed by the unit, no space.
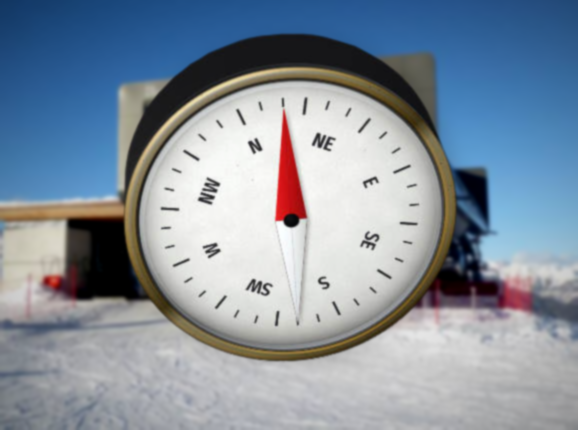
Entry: 20°
